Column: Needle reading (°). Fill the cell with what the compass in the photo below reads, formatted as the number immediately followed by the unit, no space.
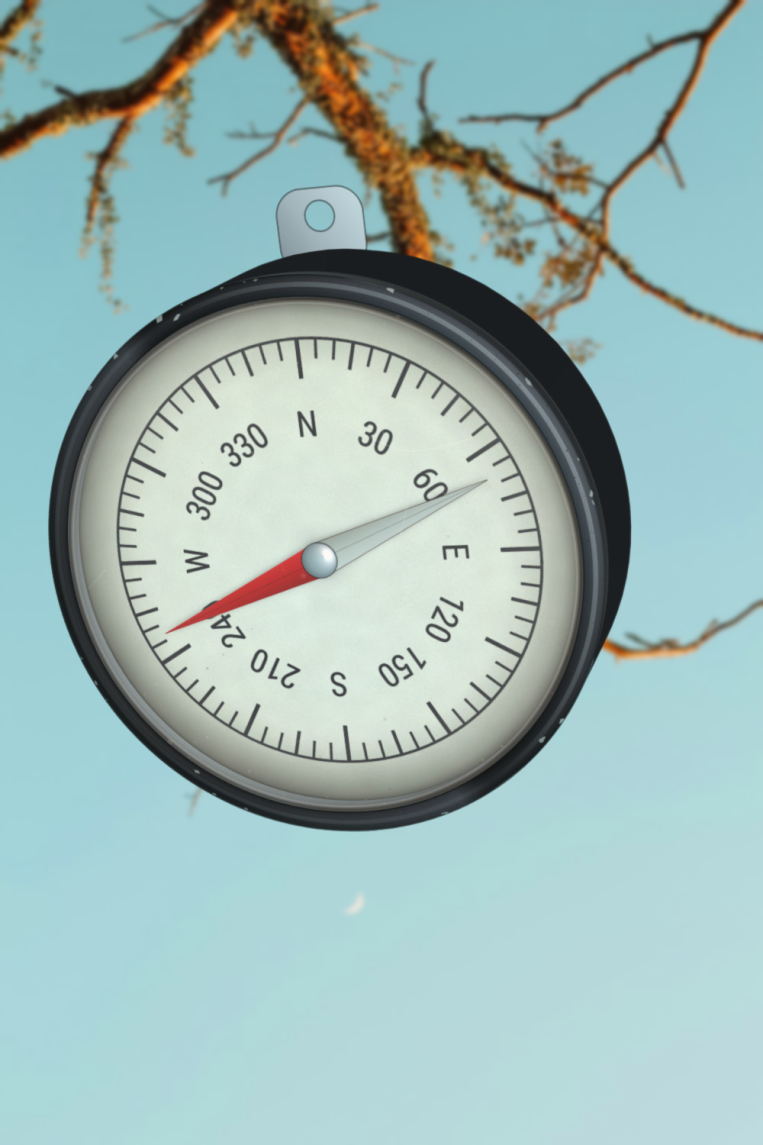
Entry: 247.5°
